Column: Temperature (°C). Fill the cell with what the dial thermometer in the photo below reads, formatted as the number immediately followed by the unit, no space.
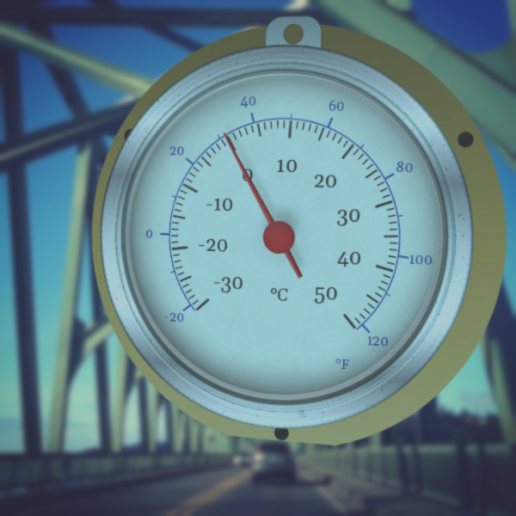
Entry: 0°C
